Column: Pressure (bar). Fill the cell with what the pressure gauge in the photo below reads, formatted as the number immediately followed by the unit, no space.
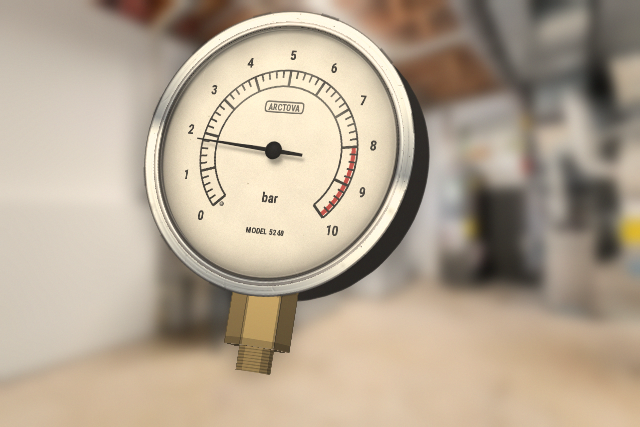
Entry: 1.8bar
